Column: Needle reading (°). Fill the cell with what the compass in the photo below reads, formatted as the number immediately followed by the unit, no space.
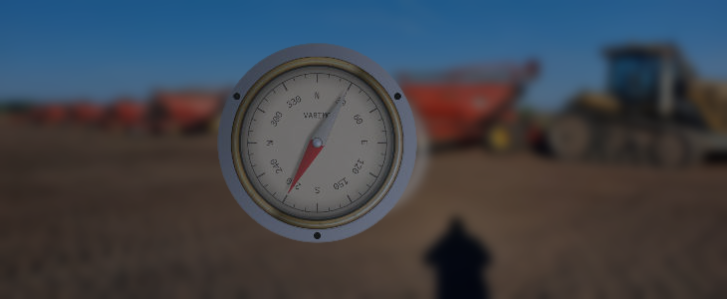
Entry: 210°
